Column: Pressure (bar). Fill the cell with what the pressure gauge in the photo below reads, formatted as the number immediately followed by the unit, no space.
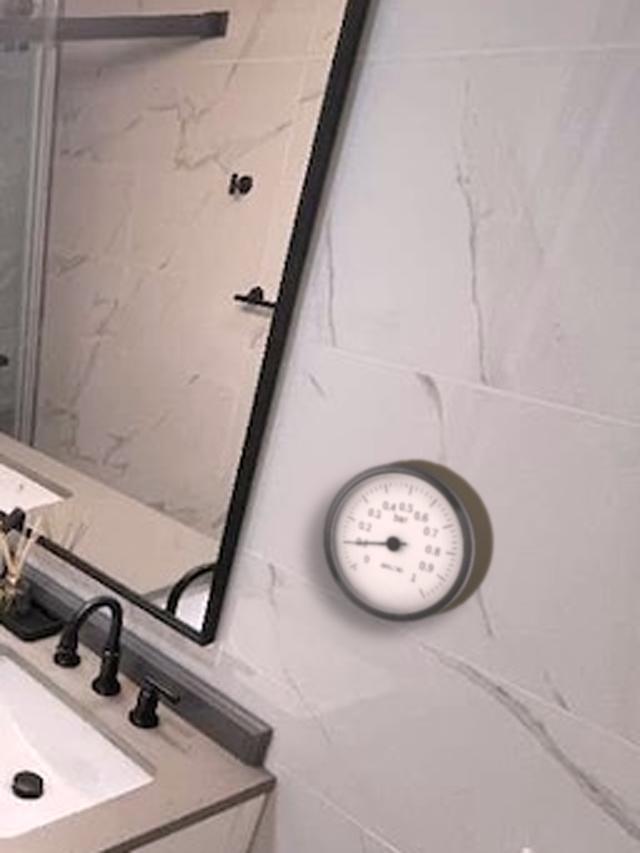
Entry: 0.1bar
